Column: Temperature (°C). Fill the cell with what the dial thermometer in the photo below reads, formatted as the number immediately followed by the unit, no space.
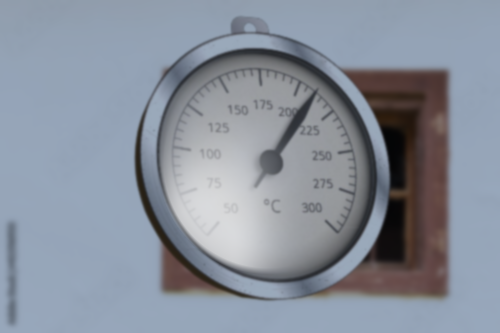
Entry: 210°C
